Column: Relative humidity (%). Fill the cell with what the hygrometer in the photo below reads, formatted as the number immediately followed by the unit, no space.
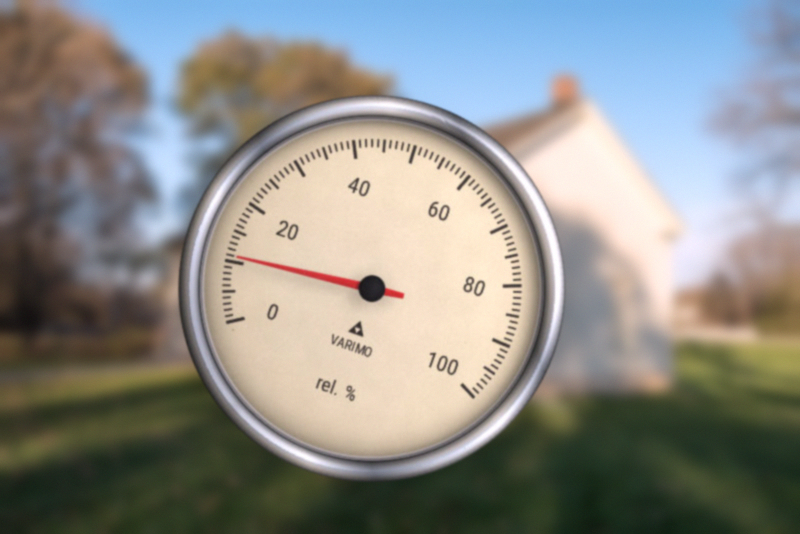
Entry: 11%
